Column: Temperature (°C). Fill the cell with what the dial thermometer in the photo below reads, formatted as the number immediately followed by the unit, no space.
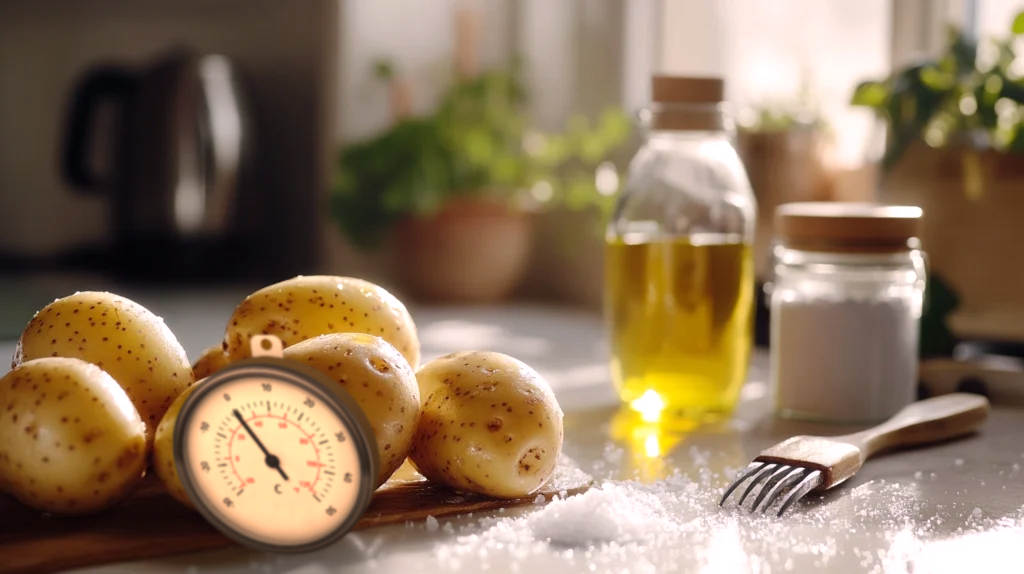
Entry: 0°C
